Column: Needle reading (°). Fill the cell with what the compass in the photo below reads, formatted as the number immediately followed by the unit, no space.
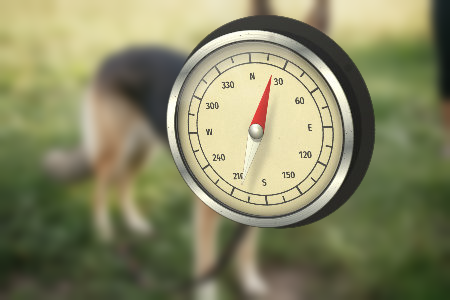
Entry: 22.5°
